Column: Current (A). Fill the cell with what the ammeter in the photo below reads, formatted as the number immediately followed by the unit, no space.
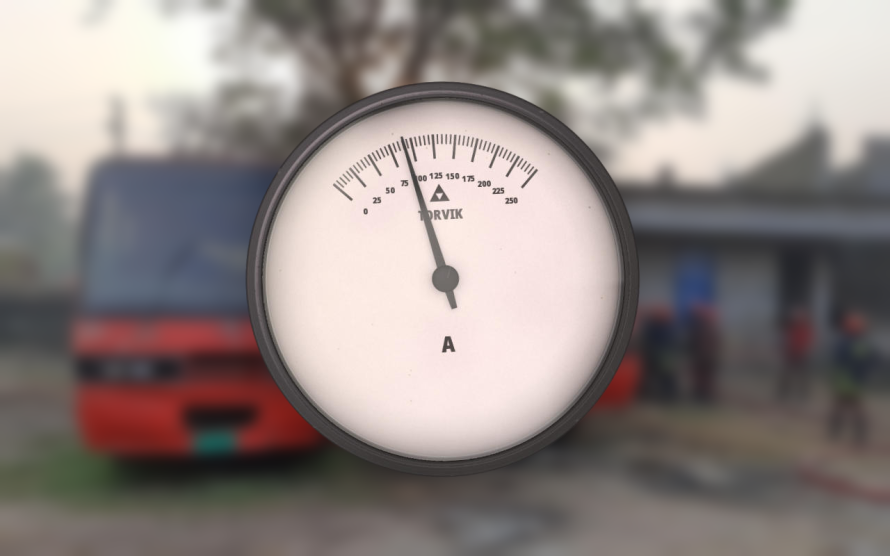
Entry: 90A
